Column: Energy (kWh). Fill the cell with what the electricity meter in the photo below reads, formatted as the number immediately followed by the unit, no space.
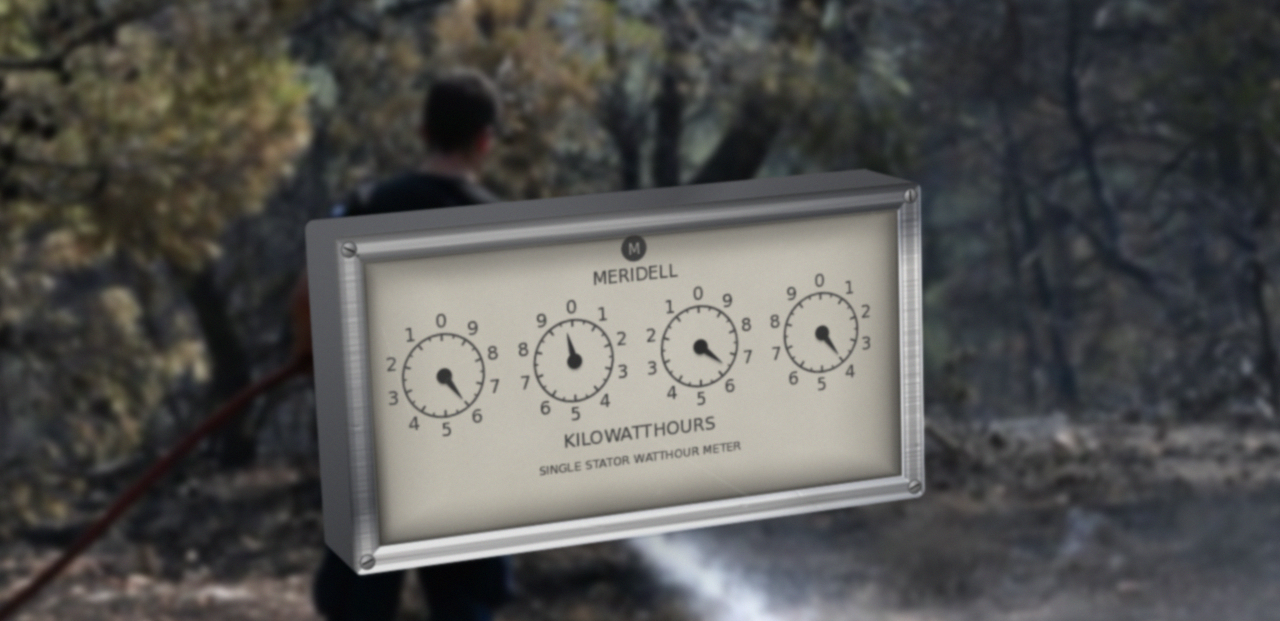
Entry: 5964kWh
